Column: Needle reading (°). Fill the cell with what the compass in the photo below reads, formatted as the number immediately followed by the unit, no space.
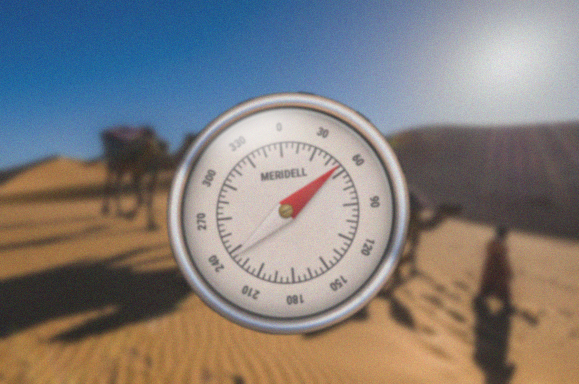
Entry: 55°
